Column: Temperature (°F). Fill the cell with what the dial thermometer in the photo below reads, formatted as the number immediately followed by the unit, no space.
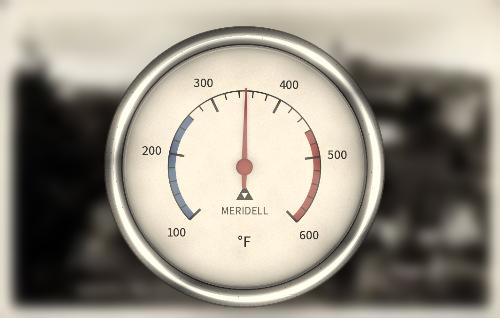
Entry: 350°F
